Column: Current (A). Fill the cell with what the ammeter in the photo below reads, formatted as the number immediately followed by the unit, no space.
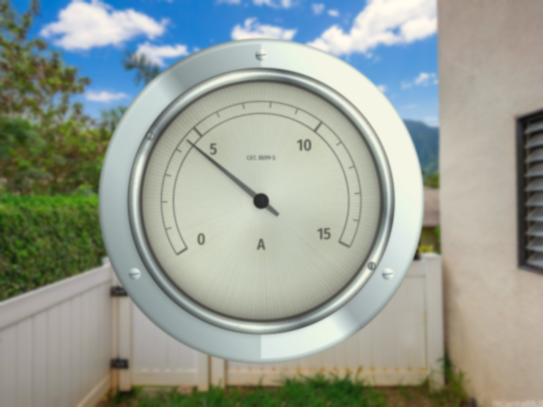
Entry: 4.5A
